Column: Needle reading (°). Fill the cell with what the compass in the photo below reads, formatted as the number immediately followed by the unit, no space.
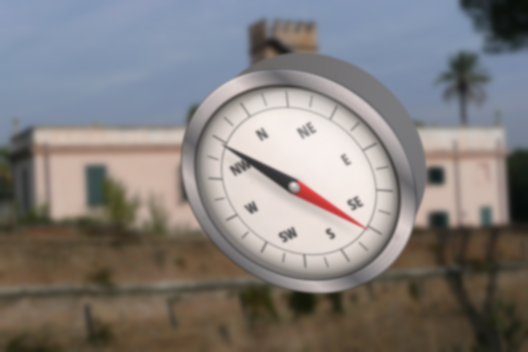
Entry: 150°
